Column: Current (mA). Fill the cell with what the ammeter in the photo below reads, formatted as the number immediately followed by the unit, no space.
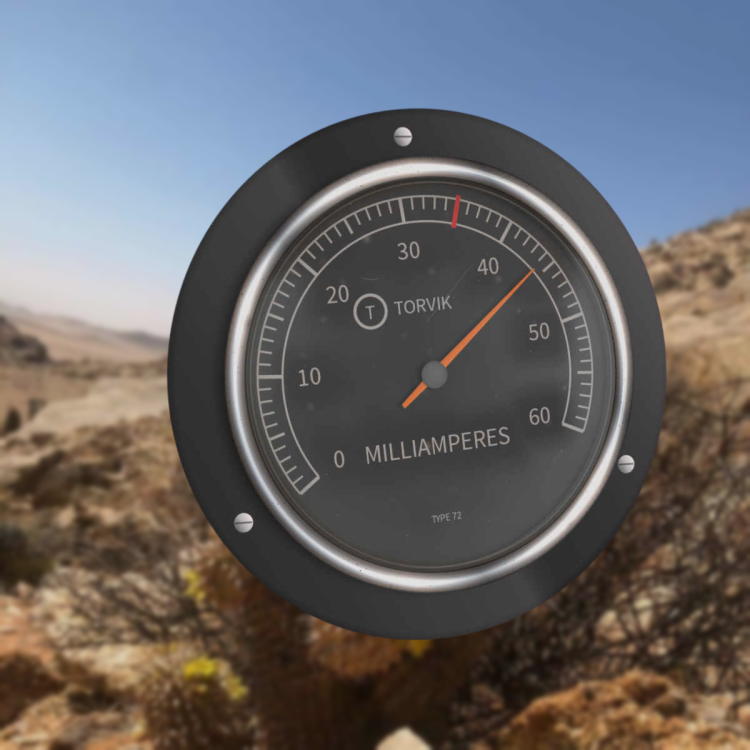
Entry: 44mA
